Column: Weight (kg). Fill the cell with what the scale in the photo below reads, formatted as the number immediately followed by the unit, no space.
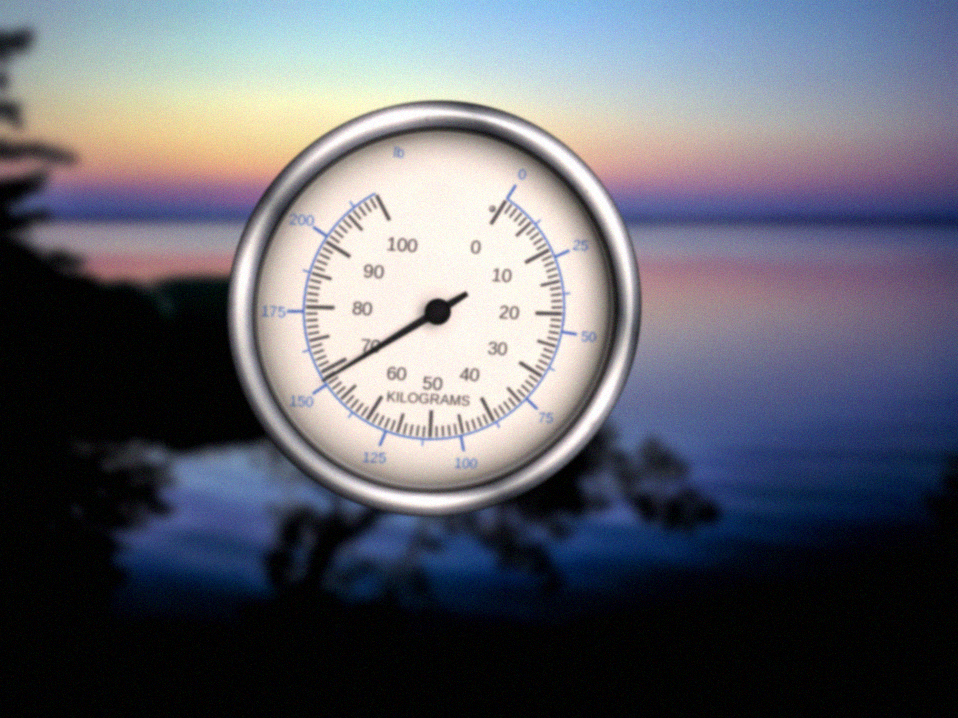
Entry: 69kg
